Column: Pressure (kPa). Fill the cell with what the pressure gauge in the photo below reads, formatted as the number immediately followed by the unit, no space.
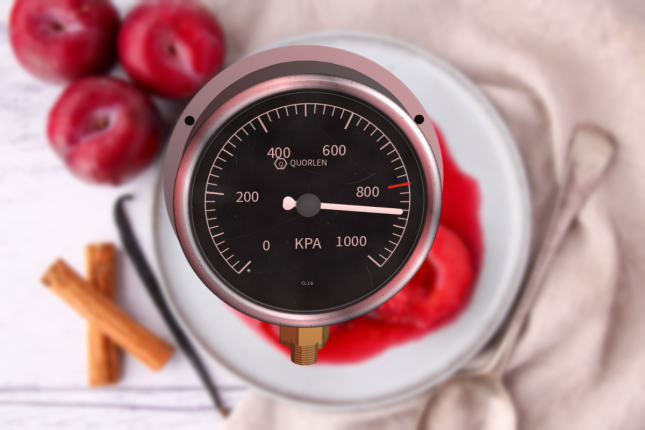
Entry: 860kPa
